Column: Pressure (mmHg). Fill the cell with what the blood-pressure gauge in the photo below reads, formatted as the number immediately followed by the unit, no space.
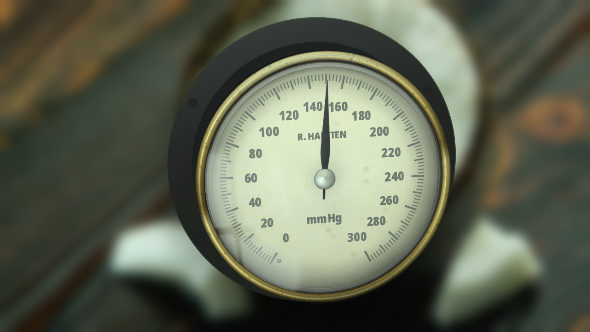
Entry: 150mmHg
